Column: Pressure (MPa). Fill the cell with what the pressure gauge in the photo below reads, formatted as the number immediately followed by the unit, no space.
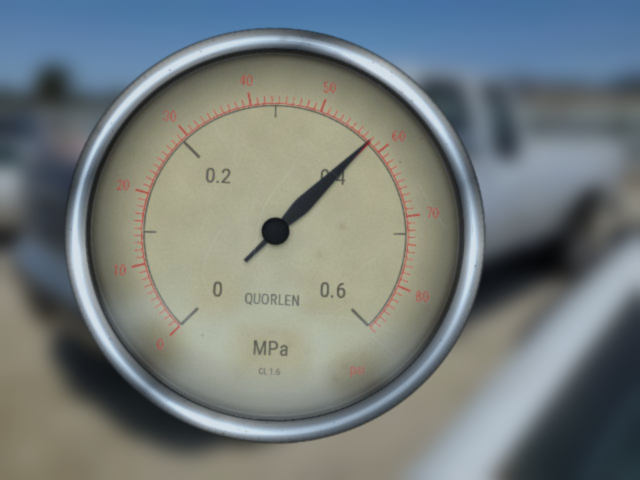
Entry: 0.4MPa
